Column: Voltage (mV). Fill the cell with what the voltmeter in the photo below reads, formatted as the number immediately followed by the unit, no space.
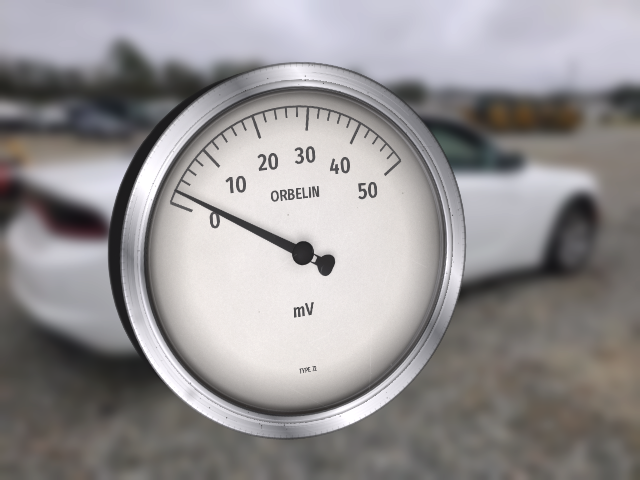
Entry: 2mV
